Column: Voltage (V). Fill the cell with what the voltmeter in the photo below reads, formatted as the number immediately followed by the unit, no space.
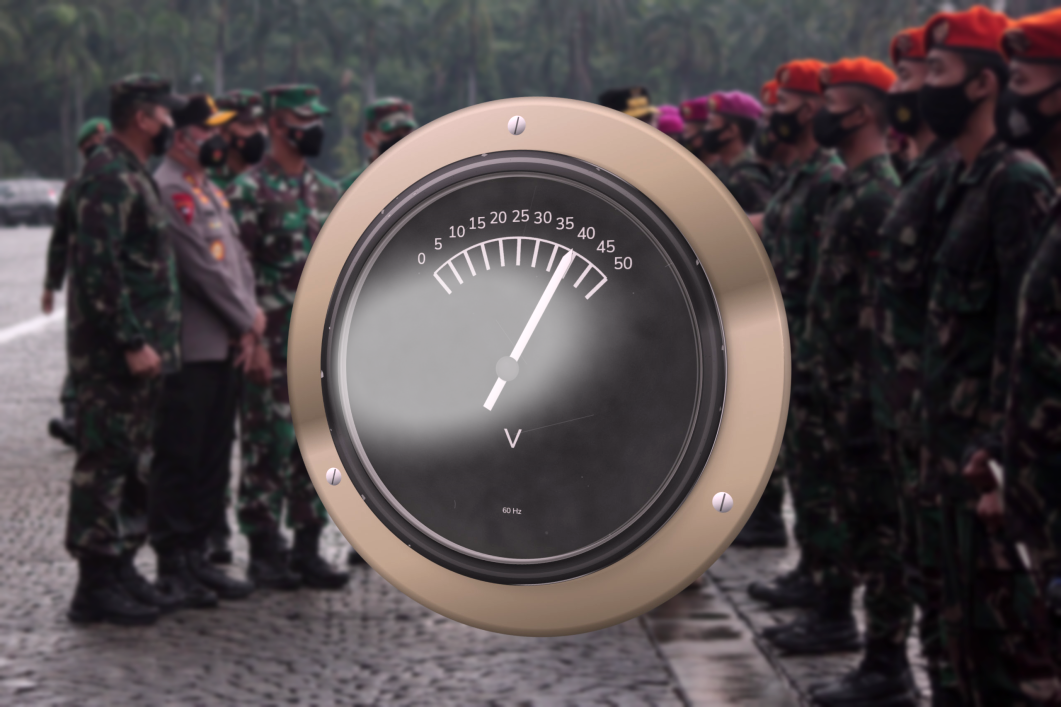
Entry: 40V
